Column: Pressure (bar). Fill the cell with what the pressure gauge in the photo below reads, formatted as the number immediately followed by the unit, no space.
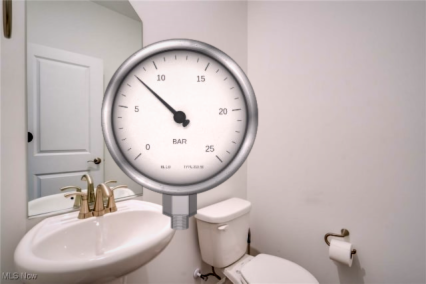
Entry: 8bar
